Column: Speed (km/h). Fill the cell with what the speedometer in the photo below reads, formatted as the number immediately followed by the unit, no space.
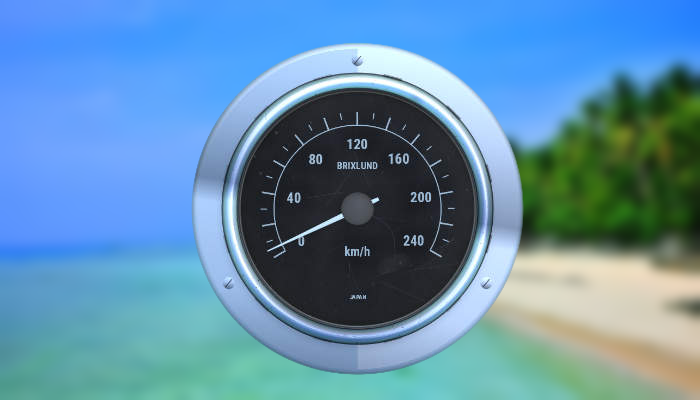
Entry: 5km/h
